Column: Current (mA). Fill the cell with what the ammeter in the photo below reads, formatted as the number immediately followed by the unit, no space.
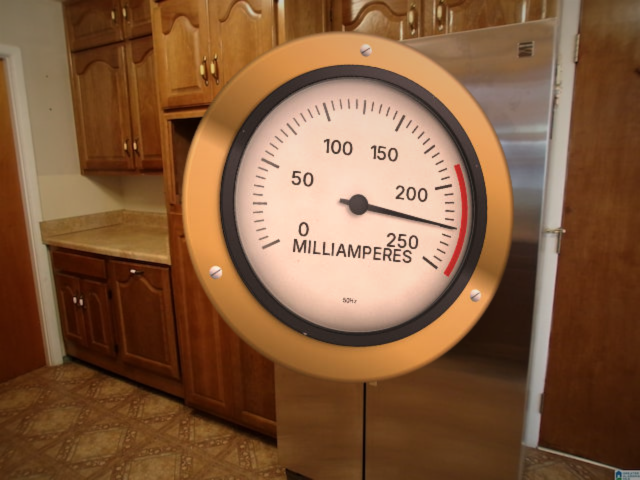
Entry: 225mA
